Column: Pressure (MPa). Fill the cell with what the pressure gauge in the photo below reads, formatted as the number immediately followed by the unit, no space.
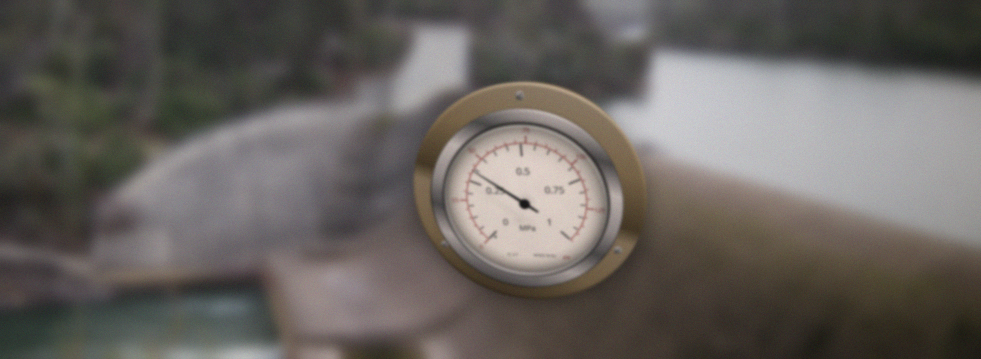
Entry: 0.3MPa
